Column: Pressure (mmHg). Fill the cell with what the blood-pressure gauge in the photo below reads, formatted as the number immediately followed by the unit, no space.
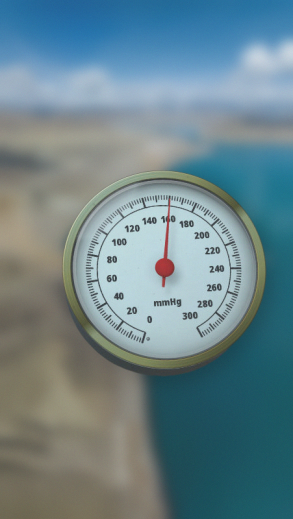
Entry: 160mmHg
